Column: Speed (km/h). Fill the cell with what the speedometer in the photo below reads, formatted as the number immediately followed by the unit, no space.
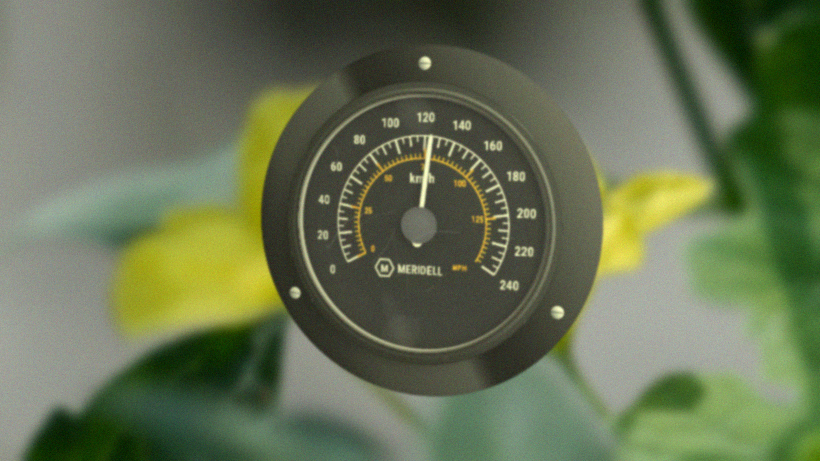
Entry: 125km/h
